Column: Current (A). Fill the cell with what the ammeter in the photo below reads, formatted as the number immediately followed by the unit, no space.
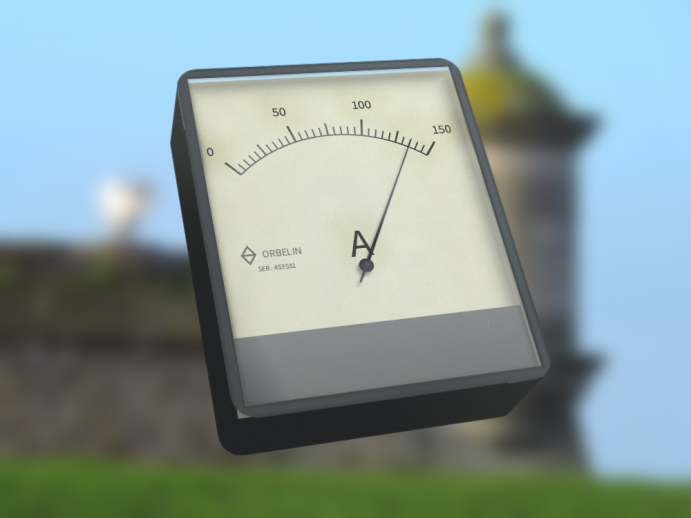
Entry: 135A
